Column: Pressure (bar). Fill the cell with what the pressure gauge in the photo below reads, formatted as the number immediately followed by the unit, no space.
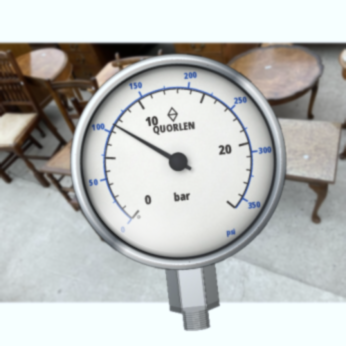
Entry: 7.5bar
